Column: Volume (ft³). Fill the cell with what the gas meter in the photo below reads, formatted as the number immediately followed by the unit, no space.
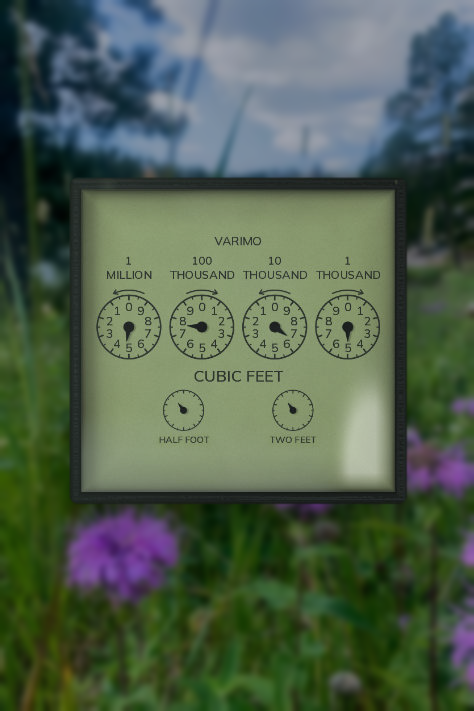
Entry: 476500ft³
